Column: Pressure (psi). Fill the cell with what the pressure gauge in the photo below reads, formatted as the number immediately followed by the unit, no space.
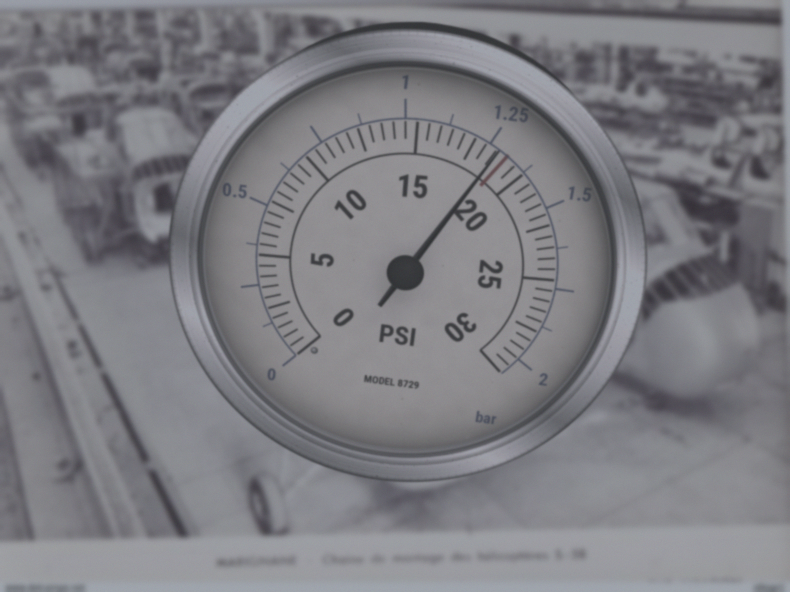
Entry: 18.5psi
